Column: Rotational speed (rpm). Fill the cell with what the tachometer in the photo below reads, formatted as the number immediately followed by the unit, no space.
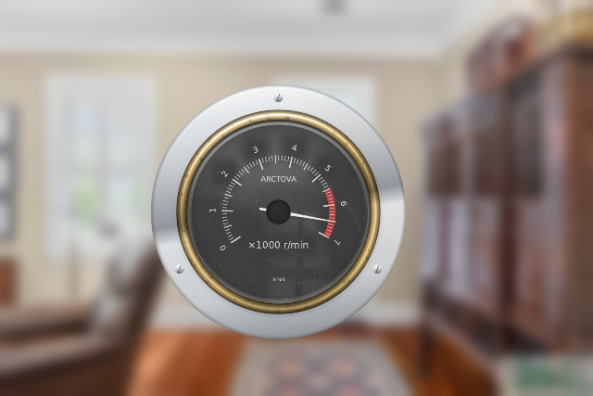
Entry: 6500rpm
